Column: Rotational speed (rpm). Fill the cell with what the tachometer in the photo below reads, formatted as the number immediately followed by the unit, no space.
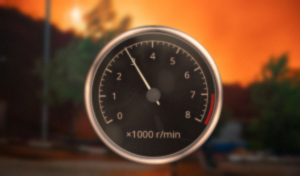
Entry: 3000rpm
